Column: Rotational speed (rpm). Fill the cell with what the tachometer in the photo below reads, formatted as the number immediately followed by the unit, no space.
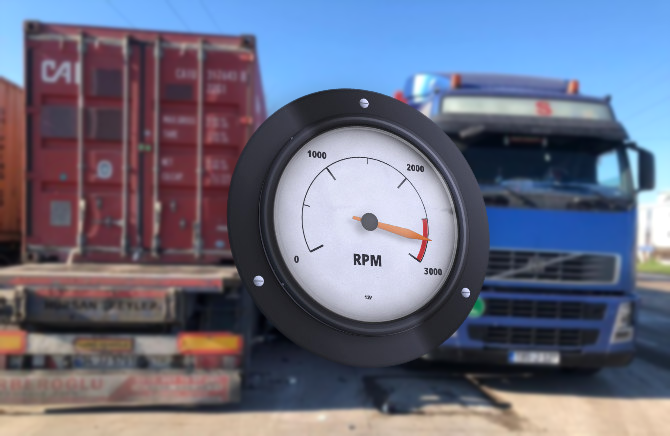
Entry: 2750rpm
